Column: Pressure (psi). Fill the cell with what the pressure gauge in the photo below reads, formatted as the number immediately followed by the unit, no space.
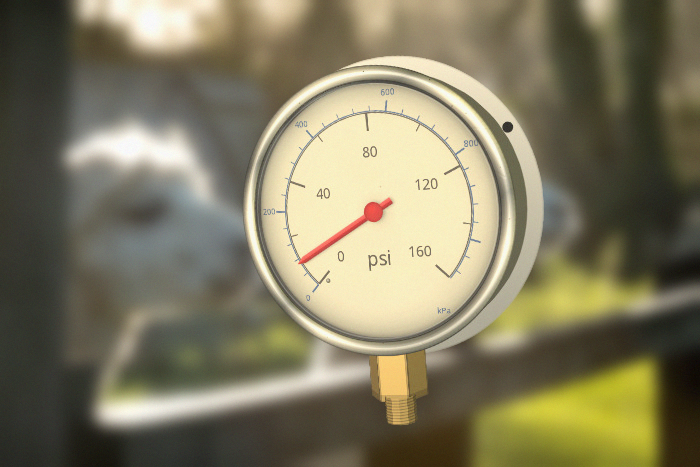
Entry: 10psi
